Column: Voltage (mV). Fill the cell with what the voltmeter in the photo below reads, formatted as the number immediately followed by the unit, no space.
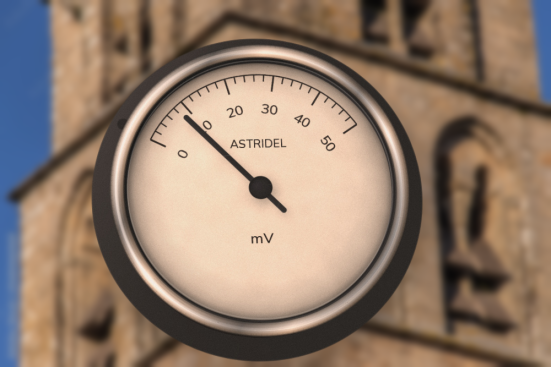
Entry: 8mV
